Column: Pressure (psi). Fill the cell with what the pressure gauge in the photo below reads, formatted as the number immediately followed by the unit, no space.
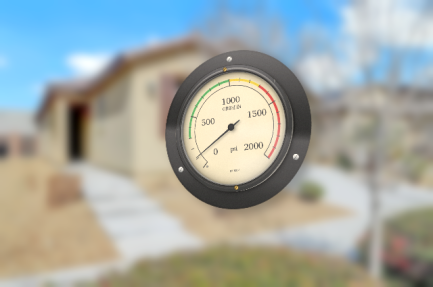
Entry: 100psi
